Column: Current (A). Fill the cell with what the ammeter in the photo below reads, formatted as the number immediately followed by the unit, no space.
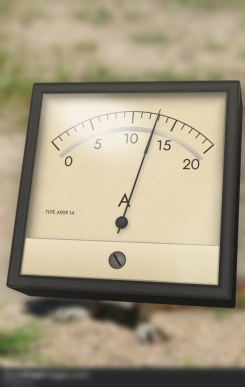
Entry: 13A
